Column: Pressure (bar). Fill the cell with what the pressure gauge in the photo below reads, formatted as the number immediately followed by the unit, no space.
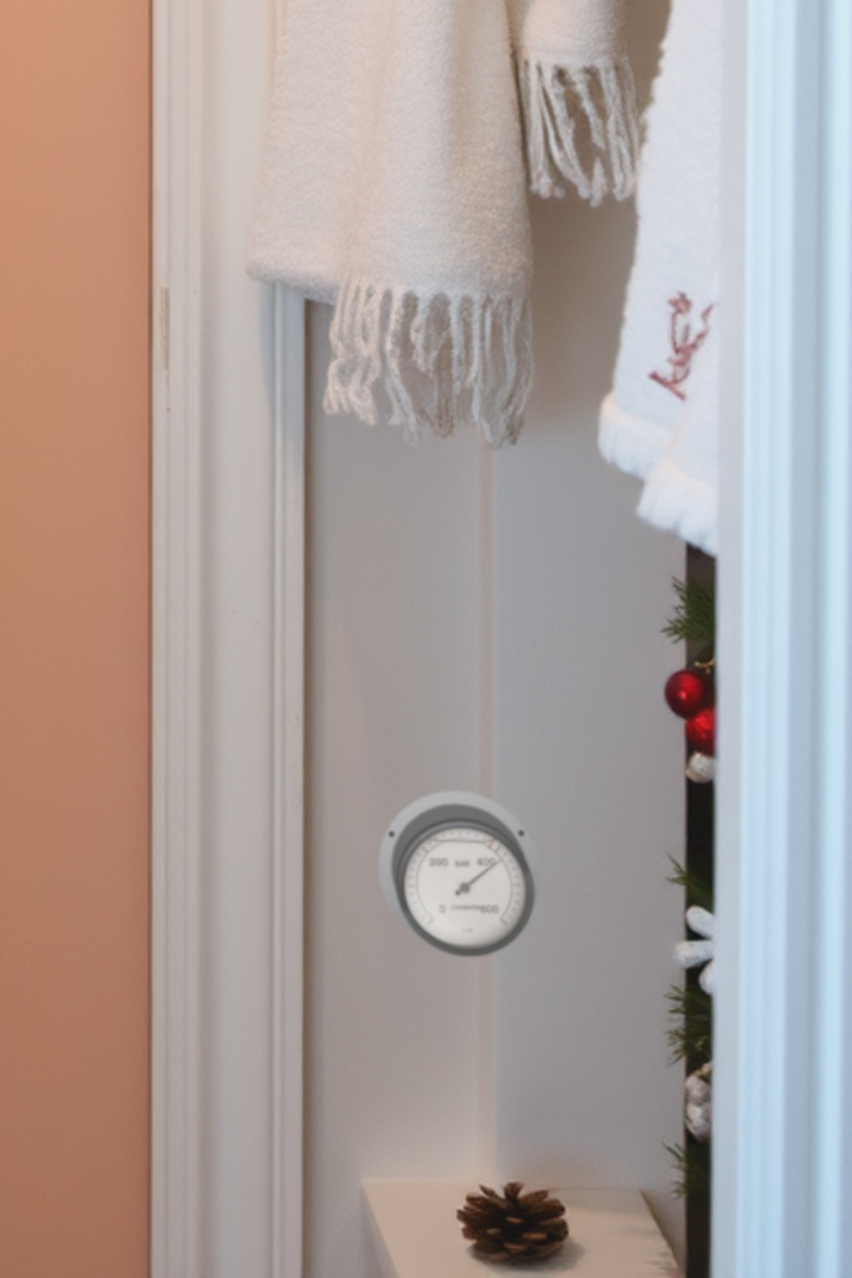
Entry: 420bar
